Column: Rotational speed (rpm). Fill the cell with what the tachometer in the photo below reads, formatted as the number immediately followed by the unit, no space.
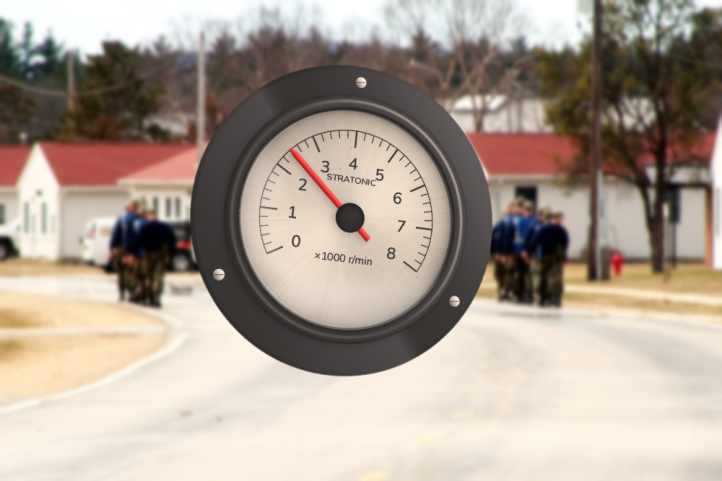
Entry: 2400rpm
